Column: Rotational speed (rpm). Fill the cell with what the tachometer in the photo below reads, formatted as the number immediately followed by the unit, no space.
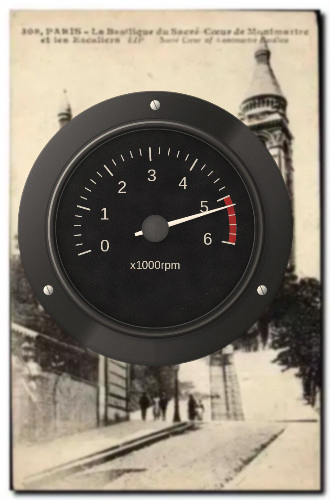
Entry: 5200rpm
